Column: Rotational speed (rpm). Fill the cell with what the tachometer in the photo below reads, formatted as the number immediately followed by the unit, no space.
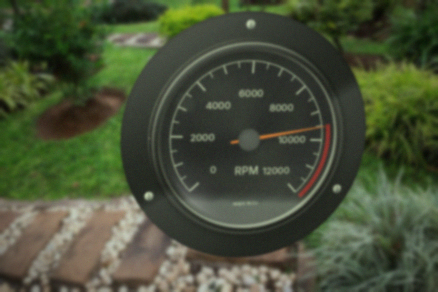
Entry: 9500rpm
